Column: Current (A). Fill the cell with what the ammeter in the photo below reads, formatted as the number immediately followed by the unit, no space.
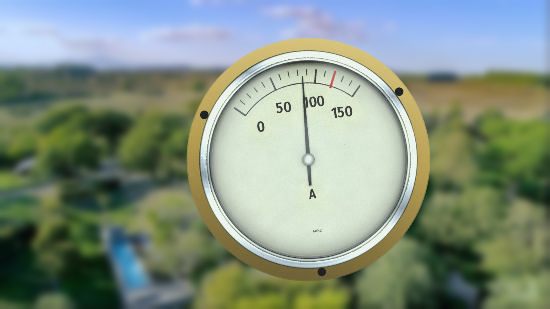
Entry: 85A
